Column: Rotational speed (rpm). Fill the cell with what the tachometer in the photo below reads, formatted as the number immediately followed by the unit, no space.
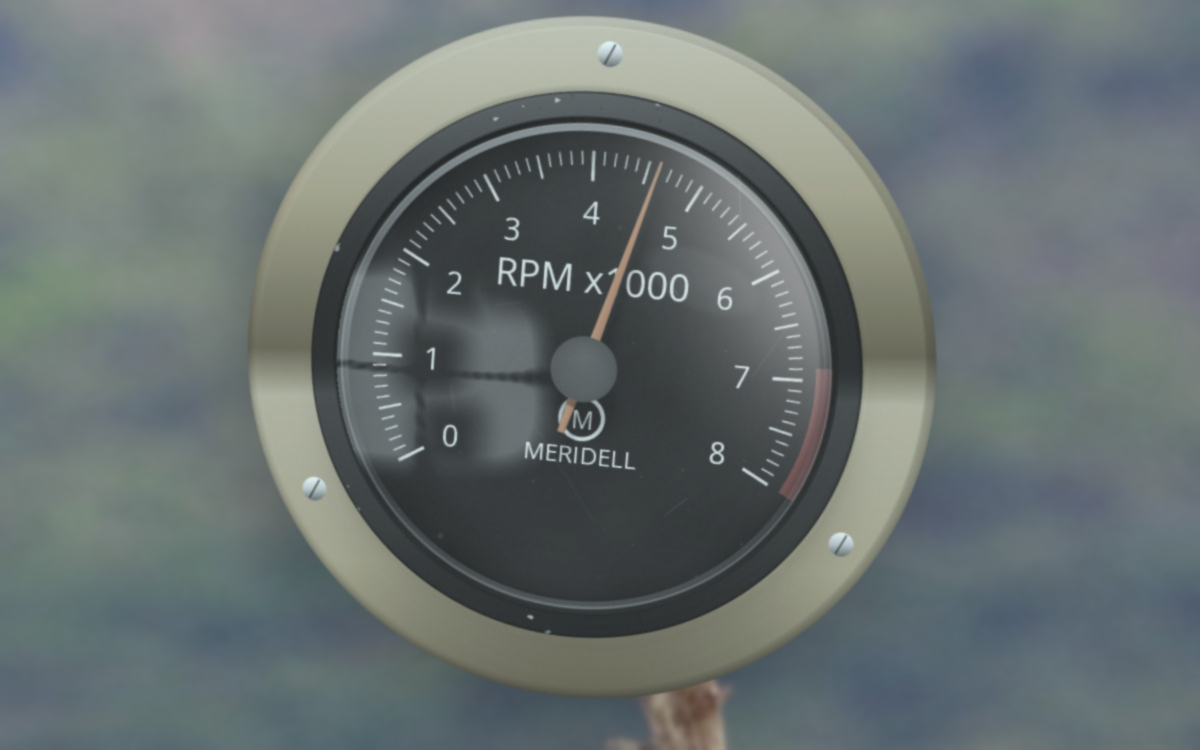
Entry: 4600rpm
